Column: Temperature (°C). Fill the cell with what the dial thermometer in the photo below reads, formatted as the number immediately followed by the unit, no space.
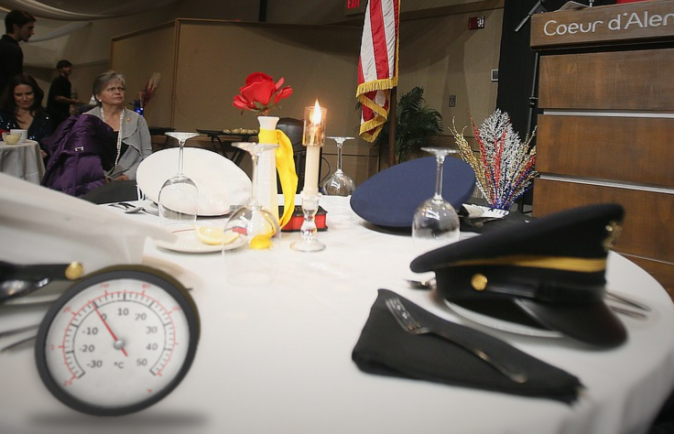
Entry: 0°C
